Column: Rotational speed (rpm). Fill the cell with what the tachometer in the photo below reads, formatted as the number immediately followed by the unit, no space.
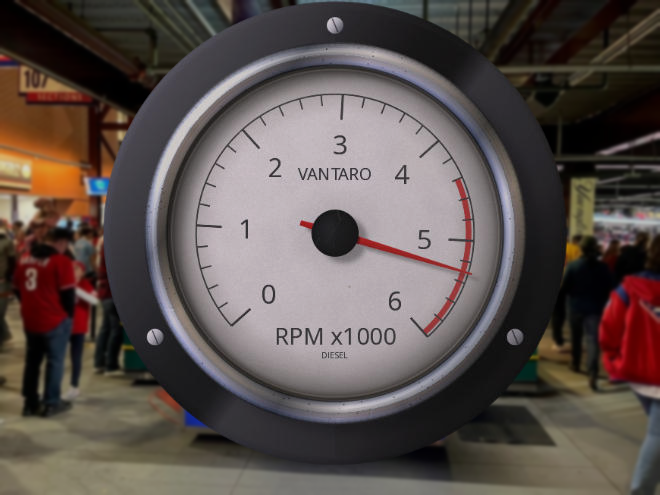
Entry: 5300rpm
